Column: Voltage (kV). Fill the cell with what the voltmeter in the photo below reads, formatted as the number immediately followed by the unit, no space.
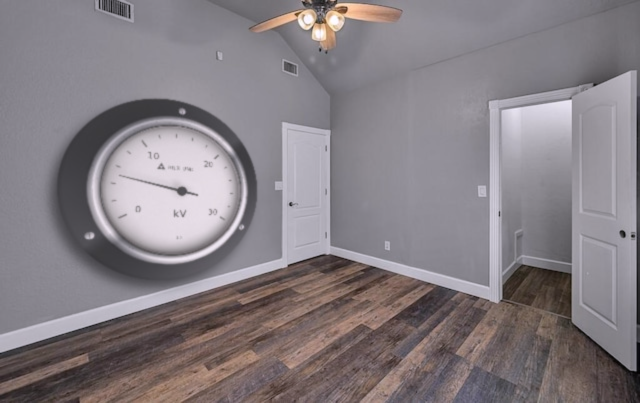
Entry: 5kV
